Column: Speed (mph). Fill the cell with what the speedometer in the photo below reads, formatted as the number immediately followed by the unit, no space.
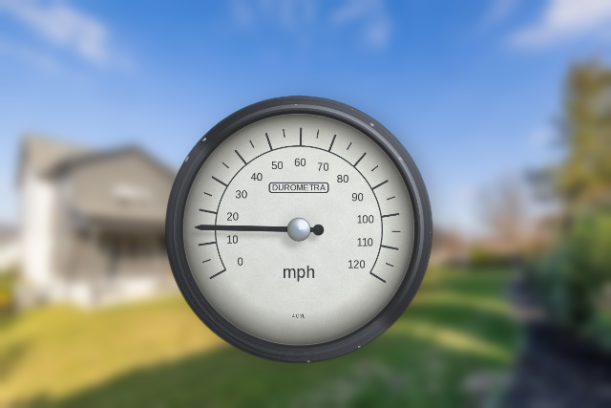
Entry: 15mph
